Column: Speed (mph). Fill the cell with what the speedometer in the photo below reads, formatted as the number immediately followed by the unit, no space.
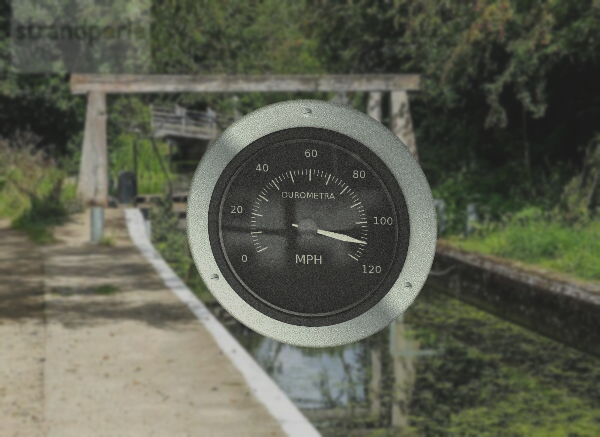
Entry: 110mph
